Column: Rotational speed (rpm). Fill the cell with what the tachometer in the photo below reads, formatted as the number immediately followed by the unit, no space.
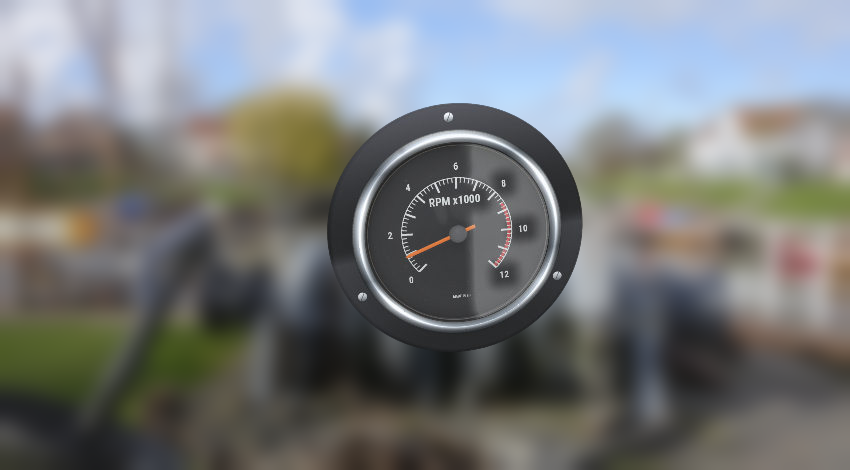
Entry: 1000rpm
